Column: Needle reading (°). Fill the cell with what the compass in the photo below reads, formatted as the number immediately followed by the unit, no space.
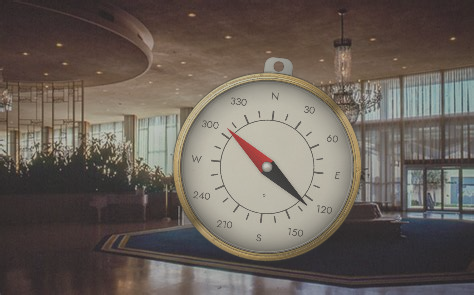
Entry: 307.5°
